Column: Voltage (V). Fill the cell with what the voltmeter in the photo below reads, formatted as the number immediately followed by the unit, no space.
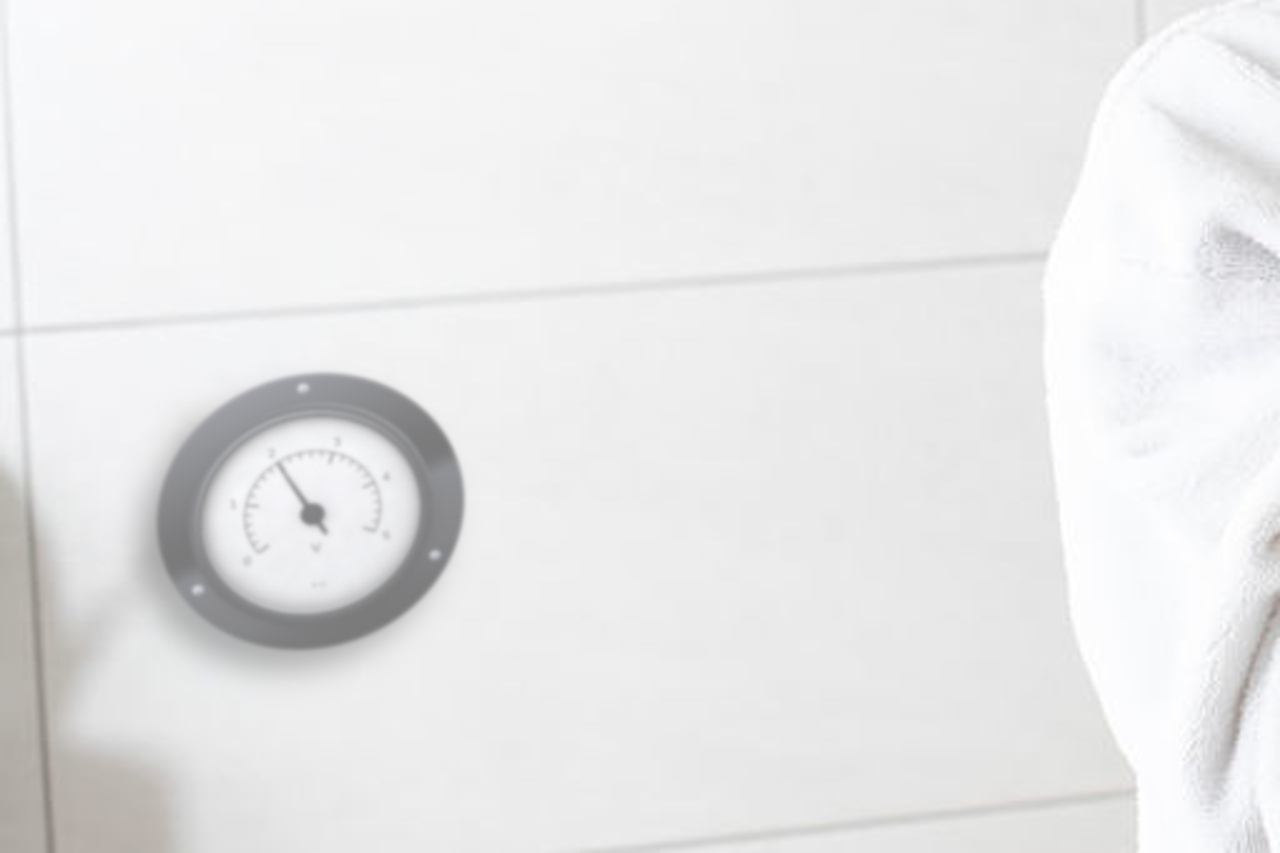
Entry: 2V
